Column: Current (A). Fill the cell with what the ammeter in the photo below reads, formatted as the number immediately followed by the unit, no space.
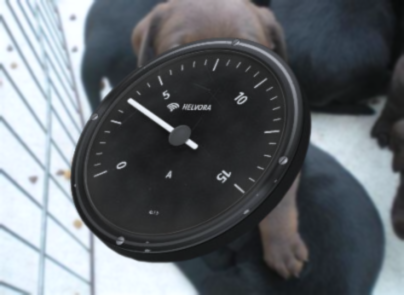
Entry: 3.5A
